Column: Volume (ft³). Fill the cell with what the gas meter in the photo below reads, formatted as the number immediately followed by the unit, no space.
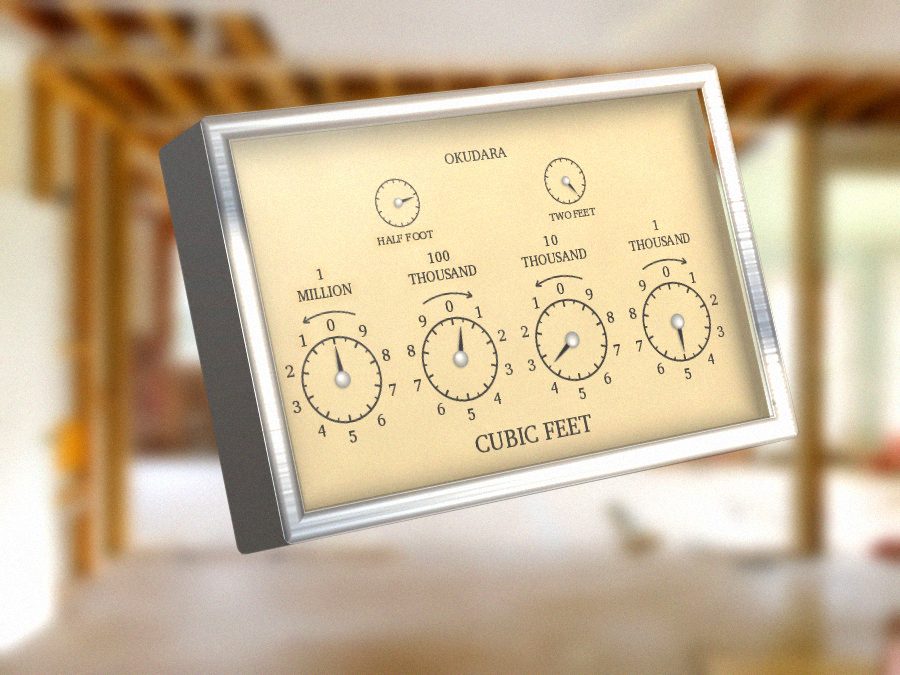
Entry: 3500ft³
